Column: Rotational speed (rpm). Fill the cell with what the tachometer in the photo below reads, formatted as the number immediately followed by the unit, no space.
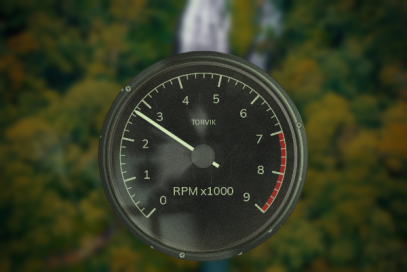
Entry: 2700rpm
